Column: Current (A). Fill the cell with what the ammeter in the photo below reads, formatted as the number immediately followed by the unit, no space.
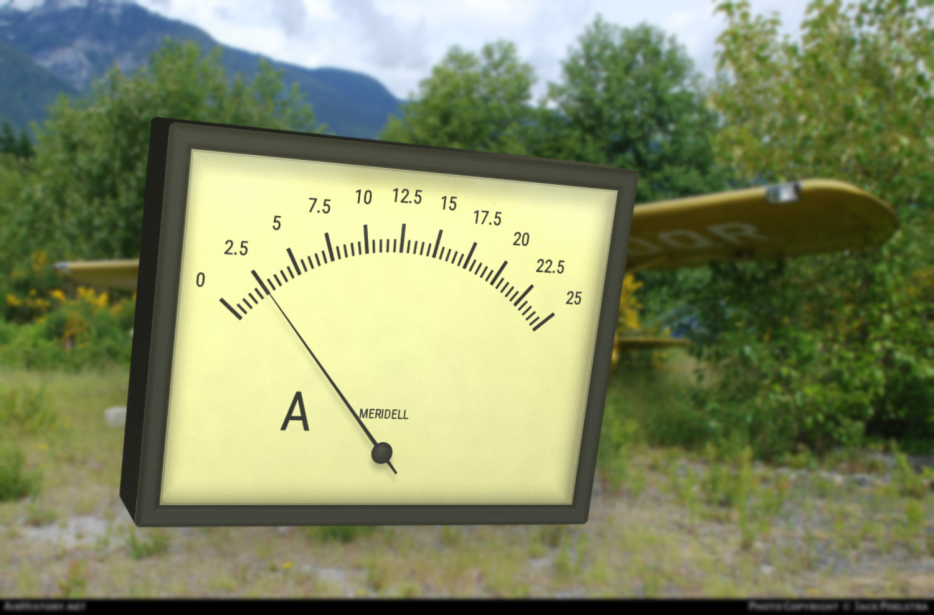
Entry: 2.5A
